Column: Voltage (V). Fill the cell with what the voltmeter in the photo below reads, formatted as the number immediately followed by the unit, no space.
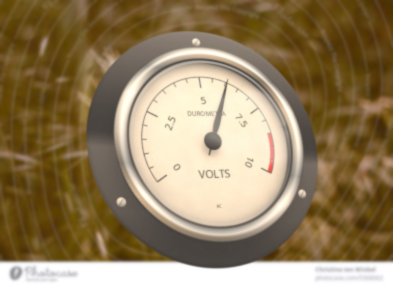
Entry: 6V
